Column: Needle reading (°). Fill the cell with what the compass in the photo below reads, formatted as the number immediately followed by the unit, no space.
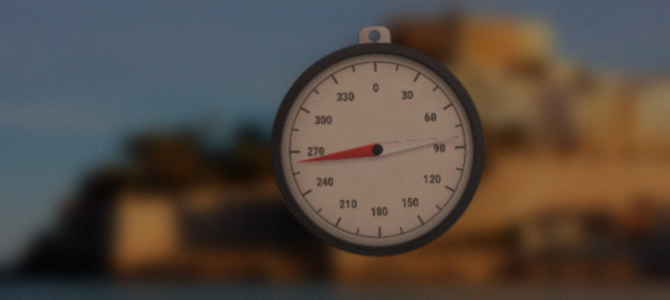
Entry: 262.5°
